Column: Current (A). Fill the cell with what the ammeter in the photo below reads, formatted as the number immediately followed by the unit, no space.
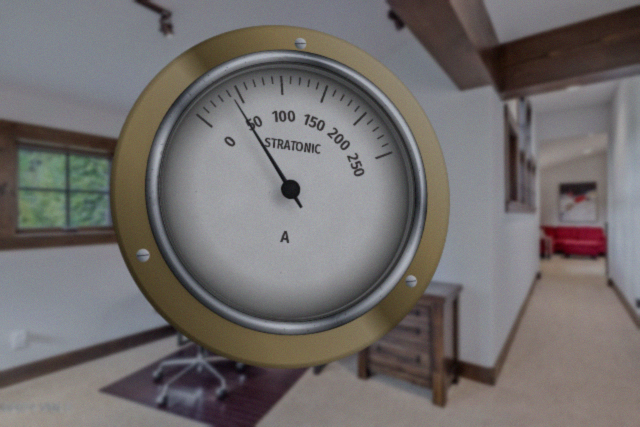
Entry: 40A
